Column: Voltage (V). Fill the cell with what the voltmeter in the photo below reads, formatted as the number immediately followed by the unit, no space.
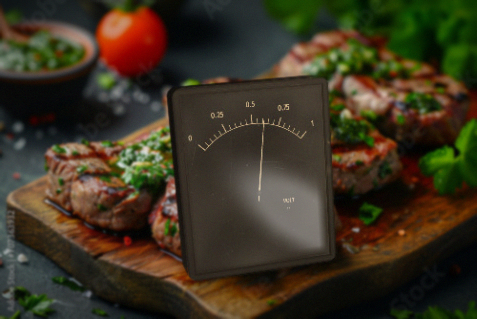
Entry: 0.6V
